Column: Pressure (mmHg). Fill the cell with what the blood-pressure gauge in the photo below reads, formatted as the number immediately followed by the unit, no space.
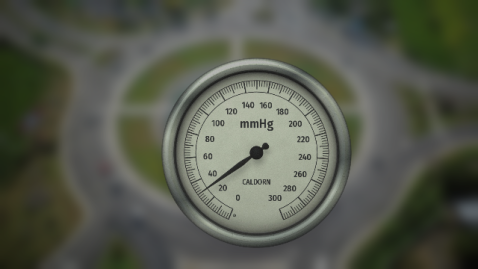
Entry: 30mmHg
